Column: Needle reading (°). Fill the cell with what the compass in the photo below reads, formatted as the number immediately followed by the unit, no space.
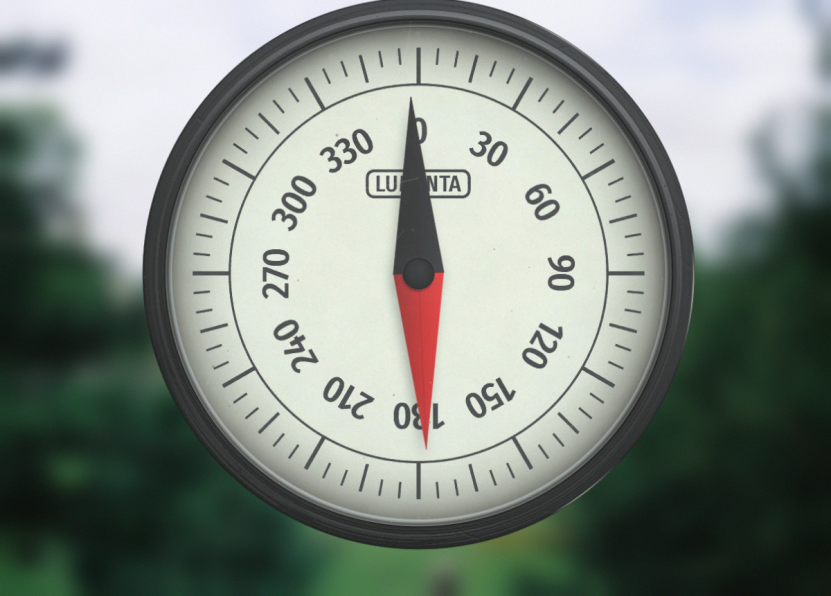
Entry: 177.5°
